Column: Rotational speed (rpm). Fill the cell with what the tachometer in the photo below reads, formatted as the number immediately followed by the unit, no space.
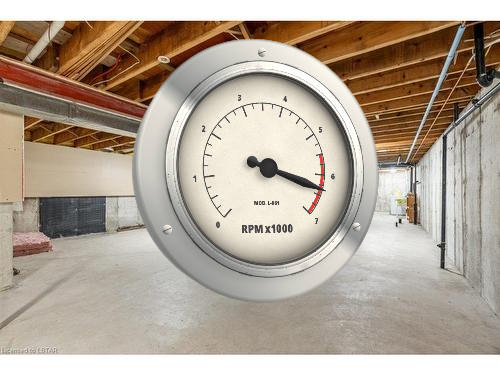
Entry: 6375rpm
